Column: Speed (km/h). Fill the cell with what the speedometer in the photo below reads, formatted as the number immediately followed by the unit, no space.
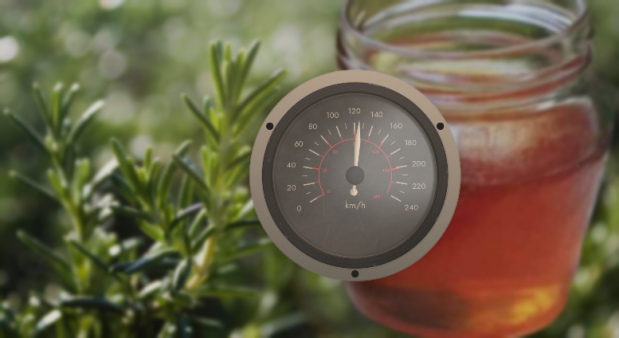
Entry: 125km/h
